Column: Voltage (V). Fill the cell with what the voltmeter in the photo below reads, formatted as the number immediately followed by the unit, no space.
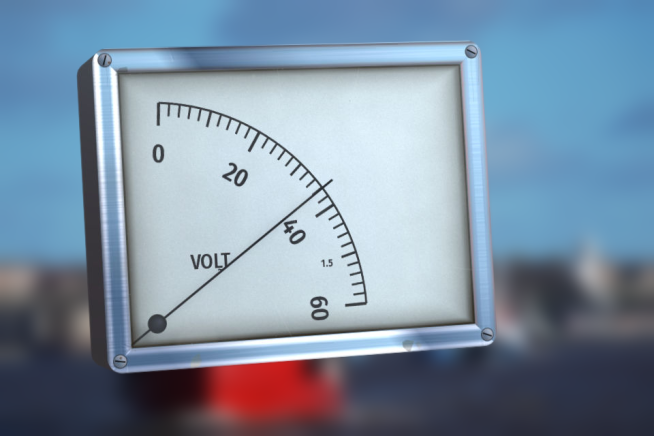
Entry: 36V
